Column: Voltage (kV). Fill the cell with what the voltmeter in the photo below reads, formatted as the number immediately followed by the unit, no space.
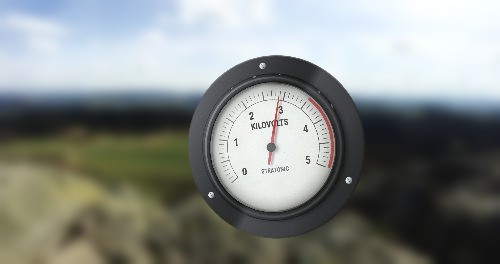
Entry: 2.9kV
